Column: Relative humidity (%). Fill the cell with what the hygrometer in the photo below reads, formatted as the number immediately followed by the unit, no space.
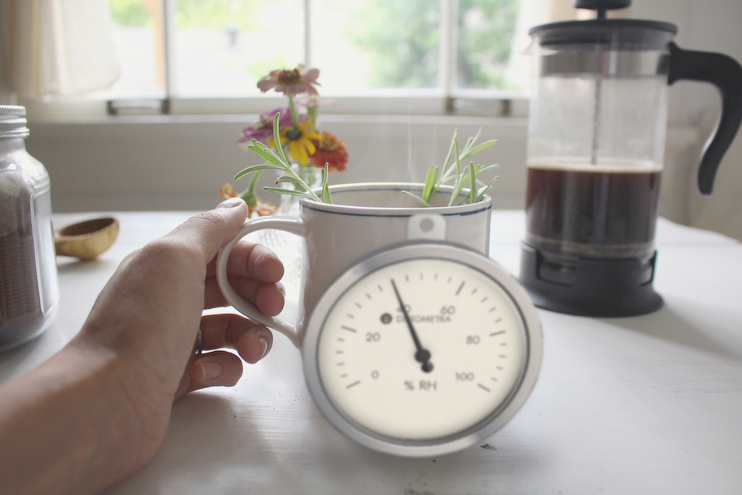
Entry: 40%
